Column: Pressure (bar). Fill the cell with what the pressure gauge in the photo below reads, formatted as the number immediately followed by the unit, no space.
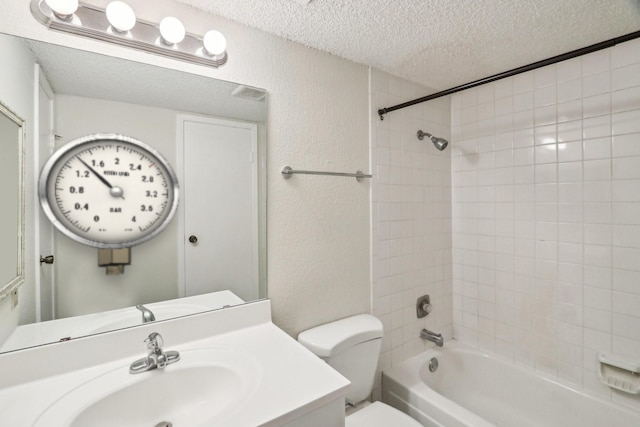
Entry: 1.4bar
